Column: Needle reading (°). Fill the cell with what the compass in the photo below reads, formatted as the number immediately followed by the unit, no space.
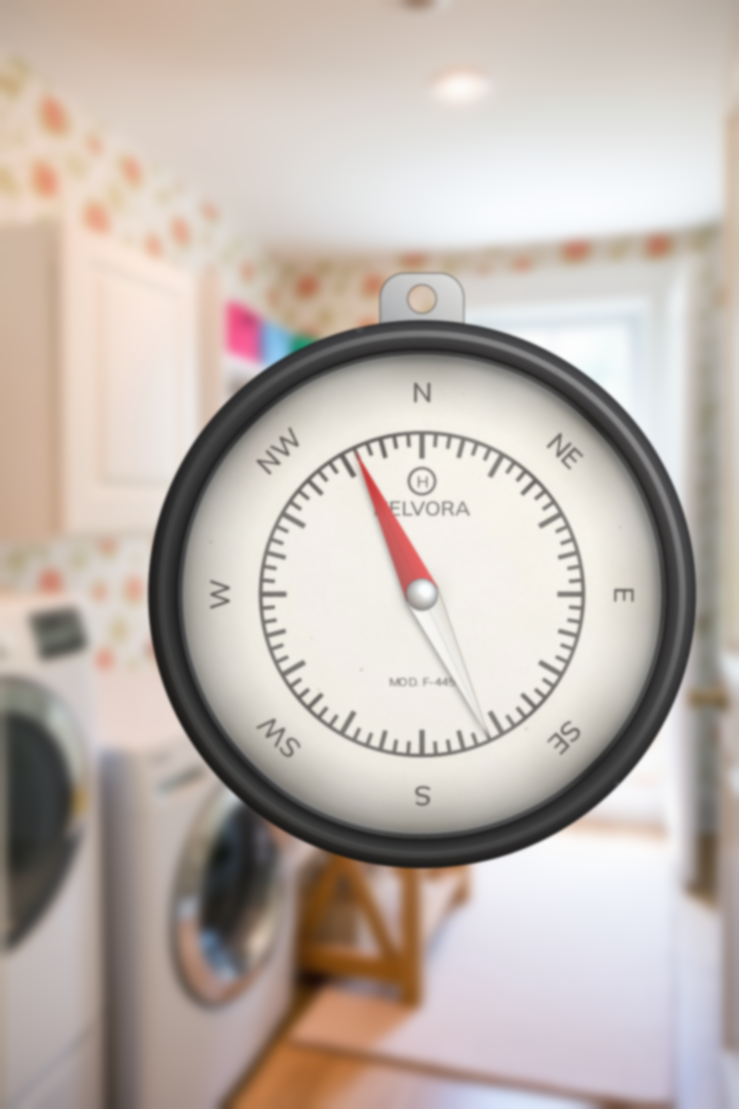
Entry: 335°
